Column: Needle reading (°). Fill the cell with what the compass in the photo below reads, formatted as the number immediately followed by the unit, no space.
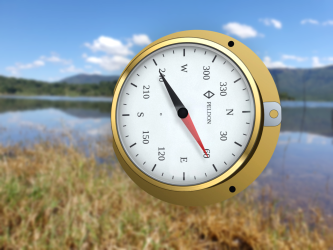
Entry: 60°
